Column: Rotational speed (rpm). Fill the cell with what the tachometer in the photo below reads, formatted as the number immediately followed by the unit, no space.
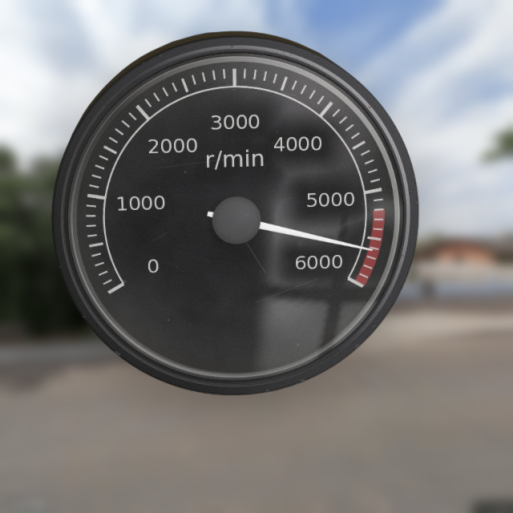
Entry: 5600rpm
